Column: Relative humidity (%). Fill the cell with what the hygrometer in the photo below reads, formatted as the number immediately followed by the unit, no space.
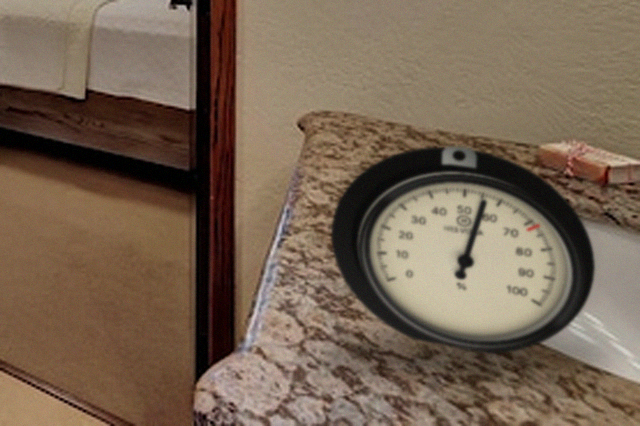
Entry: 55%
